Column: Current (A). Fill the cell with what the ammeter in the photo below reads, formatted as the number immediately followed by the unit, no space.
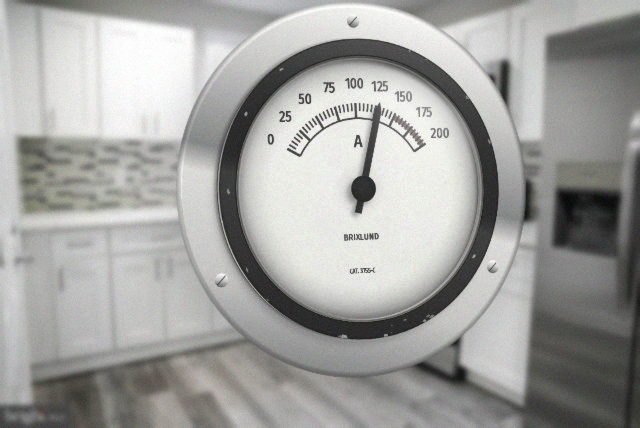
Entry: 125A
